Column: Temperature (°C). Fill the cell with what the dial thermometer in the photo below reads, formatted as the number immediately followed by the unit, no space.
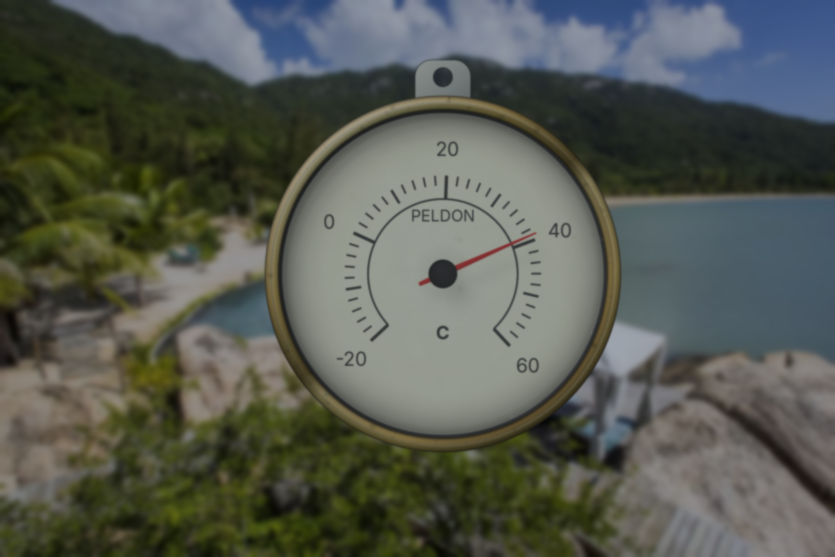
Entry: 39°C
